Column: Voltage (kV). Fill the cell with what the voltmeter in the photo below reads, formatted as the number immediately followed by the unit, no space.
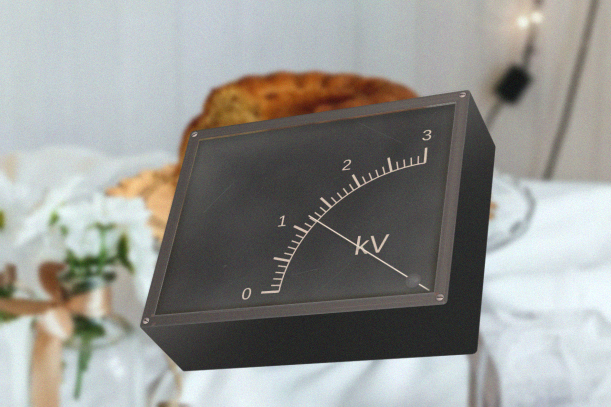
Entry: 1.2kV
